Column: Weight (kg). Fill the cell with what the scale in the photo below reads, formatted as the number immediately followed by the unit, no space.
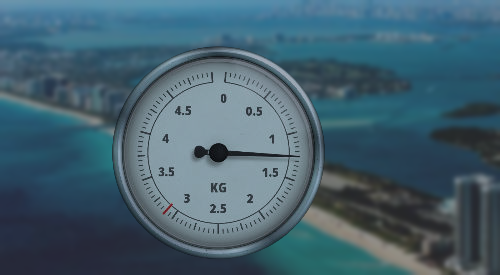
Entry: 1.25kg
